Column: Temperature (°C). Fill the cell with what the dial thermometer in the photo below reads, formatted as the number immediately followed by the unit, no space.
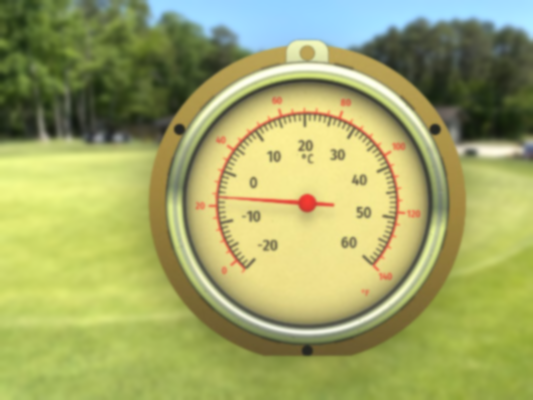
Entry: -5°C
